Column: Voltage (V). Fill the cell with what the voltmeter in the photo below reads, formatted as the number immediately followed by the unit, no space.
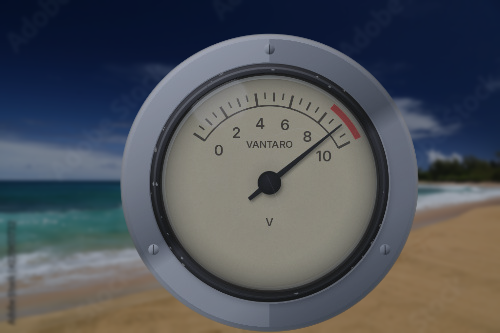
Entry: 9V
